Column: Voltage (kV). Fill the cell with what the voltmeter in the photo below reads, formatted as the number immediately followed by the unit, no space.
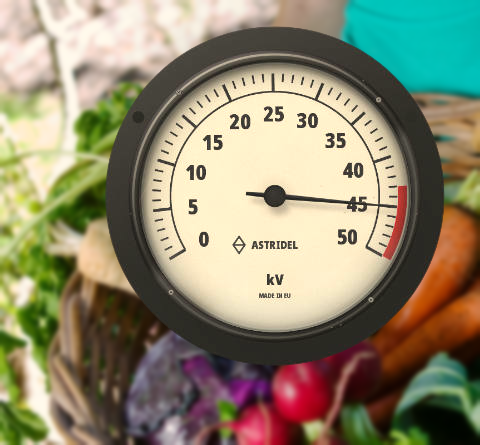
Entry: 45kV
